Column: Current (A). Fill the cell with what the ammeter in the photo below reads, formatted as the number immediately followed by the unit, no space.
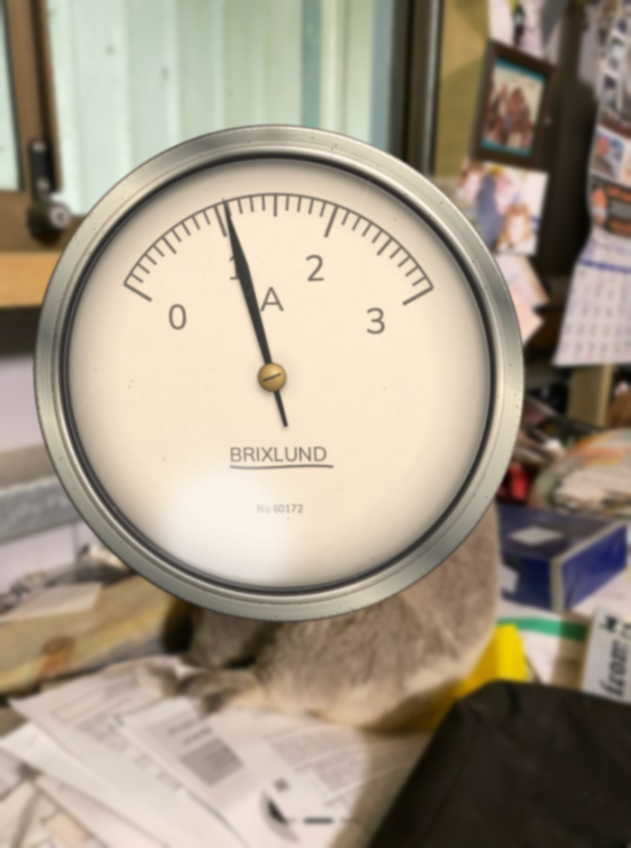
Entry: 1.1A
